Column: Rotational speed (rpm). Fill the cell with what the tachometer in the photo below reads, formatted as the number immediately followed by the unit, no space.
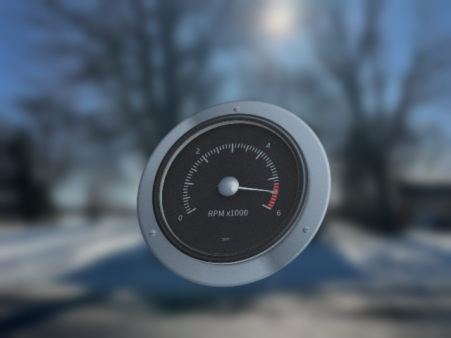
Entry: 5500rpm
